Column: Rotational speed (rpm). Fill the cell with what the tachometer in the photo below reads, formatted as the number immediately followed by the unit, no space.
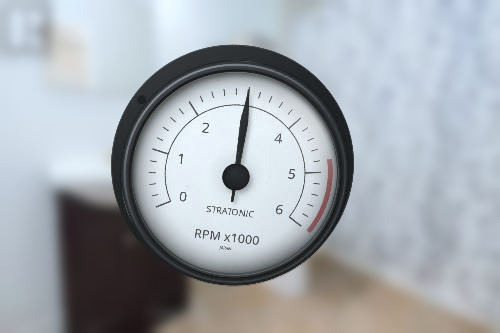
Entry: 3000rpm
